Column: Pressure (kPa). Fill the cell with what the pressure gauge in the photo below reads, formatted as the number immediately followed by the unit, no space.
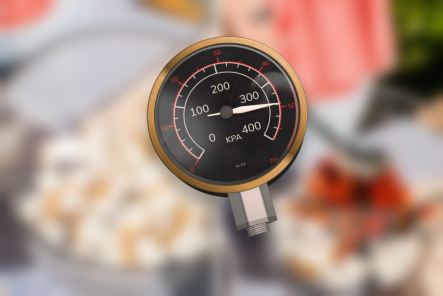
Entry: 340kPa
